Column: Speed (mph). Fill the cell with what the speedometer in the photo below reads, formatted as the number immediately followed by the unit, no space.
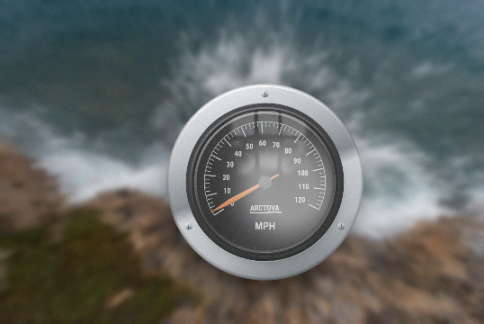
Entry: 2mph
